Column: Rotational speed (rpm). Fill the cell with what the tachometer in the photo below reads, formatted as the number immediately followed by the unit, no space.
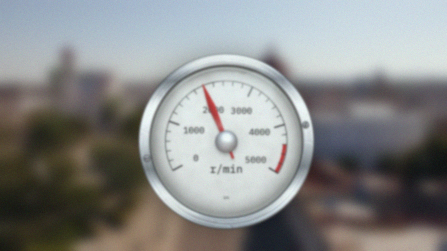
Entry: 2000rpm
